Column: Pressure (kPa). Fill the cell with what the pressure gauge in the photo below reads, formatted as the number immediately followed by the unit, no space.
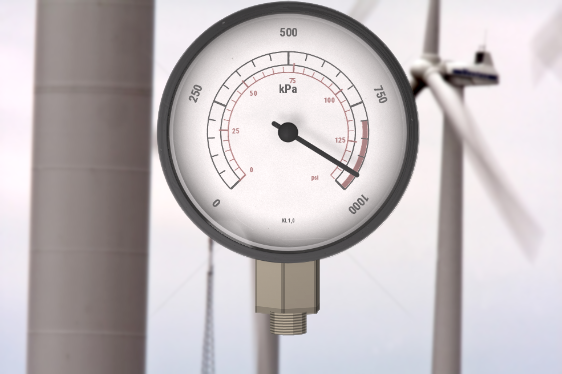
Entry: 950kPa
